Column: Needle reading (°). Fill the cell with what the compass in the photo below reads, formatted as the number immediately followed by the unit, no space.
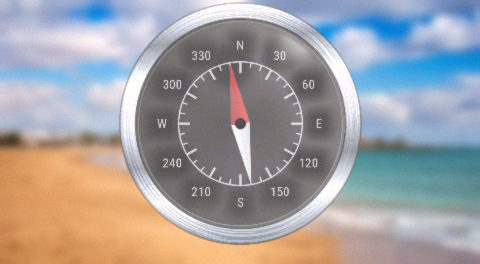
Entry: 350°
